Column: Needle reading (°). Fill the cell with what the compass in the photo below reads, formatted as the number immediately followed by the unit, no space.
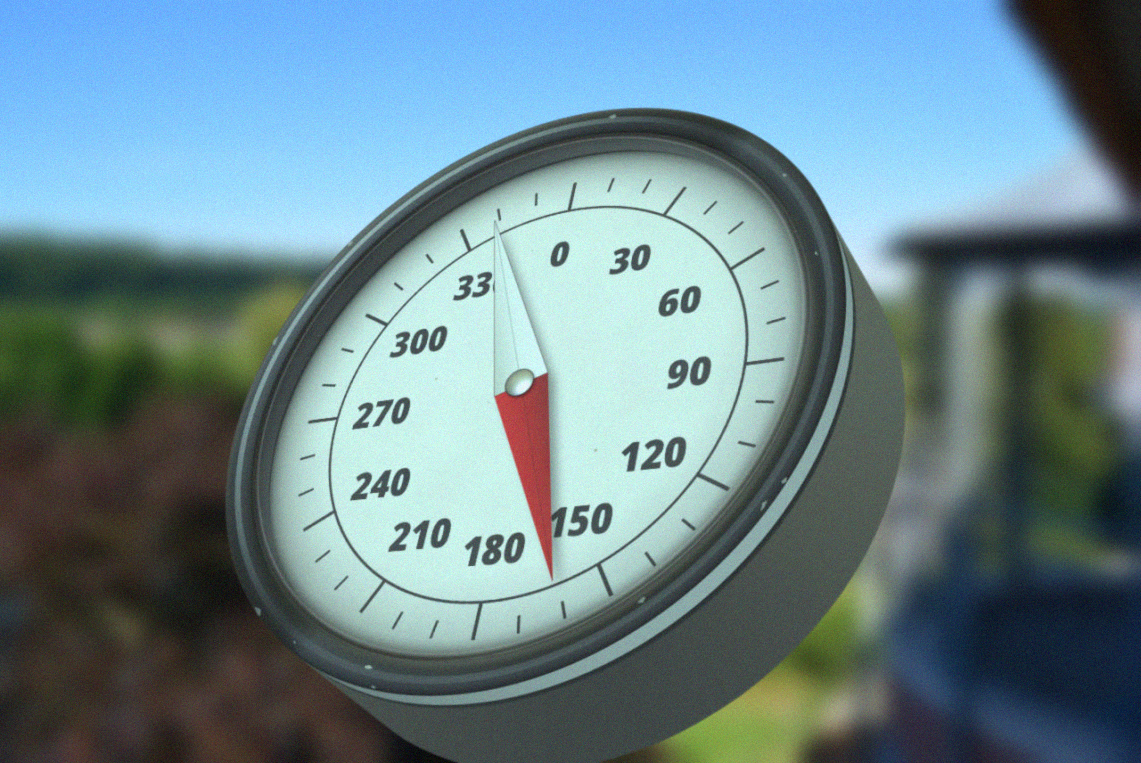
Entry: 160°
